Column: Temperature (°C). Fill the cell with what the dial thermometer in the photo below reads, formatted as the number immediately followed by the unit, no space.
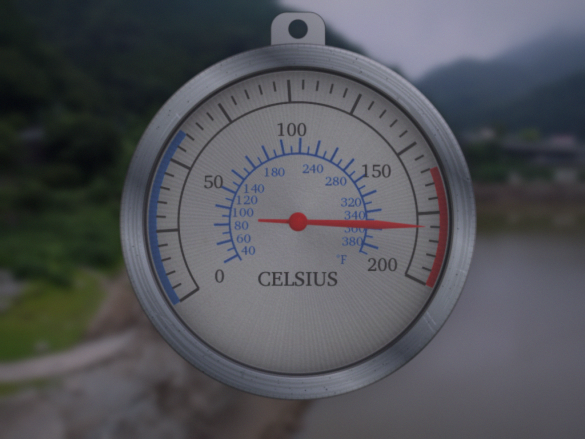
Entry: 180°C
